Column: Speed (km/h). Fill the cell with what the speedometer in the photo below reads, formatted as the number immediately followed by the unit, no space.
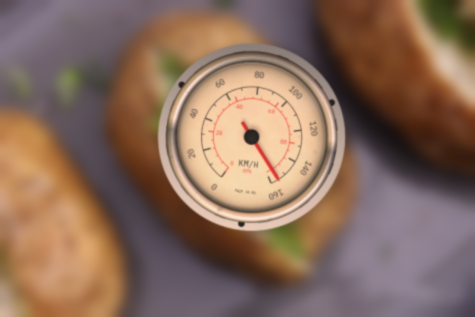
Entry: 155km/h
